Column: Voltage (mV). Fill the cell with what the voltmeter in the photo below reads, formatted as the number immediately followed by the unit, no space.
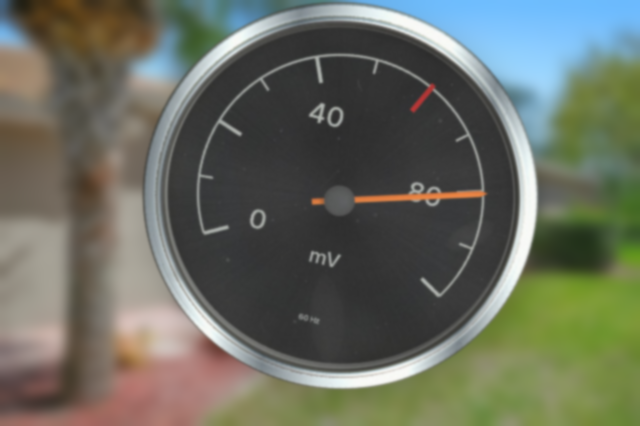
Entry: 80mV
